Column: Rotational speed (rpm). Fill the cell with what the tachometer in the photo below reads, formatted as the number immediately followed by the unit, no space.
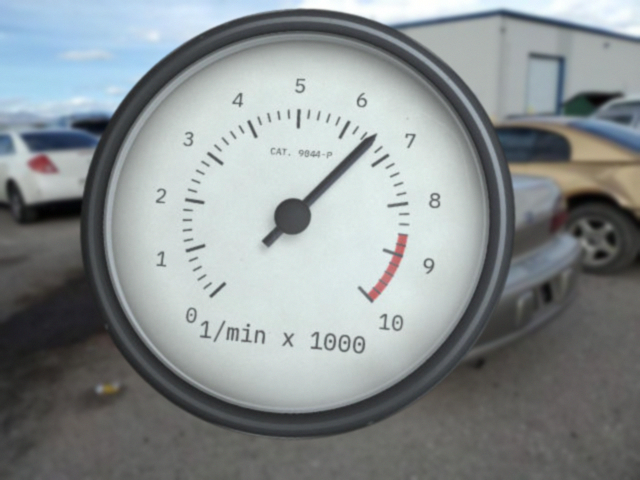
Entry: 6600rpm
